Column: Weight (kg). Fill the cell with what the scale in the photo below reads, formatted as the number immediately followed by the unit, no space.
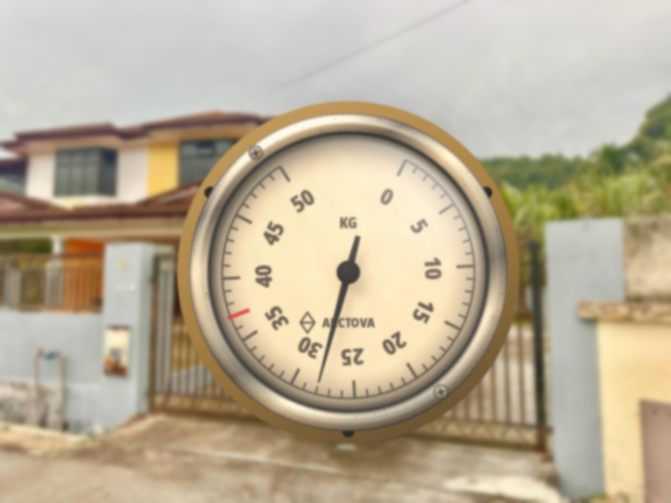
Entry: 28kg
